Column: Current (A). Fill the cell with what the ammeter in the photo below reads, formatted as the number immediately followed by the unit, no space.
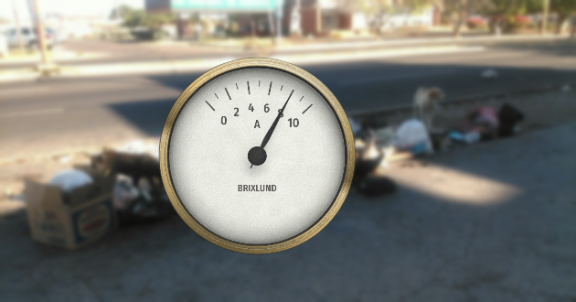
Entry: 8A
